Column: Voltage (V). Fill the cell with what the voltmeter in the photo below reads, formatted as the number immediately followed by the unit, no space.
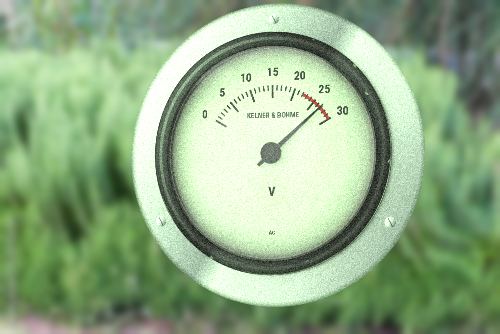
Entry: 27V
